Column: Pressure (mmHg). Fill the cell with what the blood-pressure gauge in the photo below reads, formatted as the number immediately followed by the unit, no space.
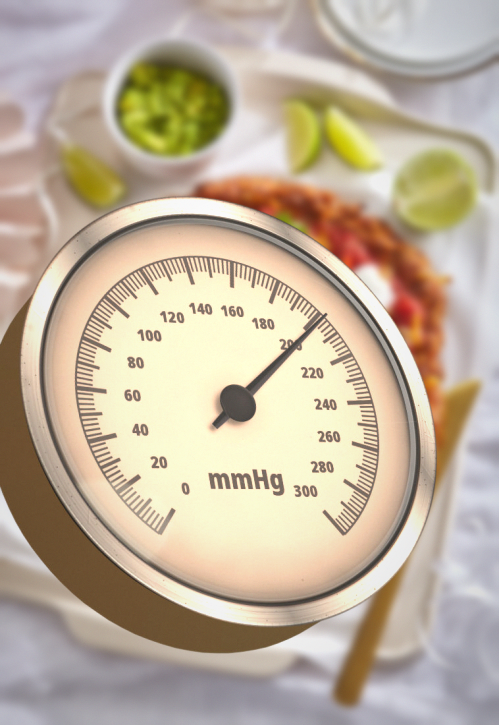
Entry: 202mmHg
